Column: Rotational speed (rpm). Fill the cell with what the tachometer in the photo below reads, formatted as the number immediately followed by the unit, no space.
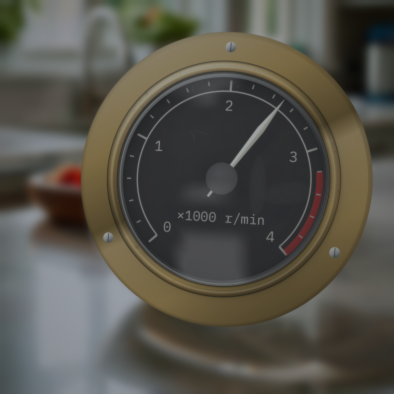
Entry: 2500rpm
